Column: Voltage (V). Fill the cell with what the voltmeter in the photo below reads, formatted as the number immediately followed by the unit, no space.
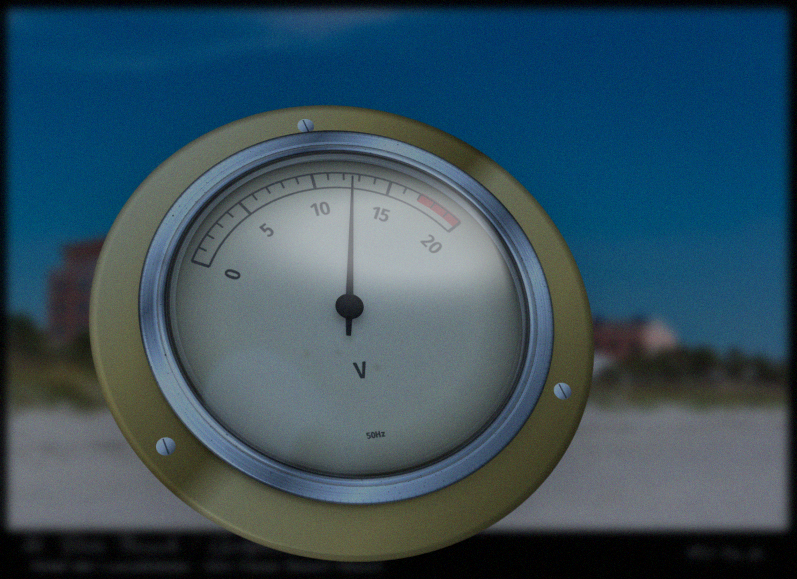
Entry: 12.5V
